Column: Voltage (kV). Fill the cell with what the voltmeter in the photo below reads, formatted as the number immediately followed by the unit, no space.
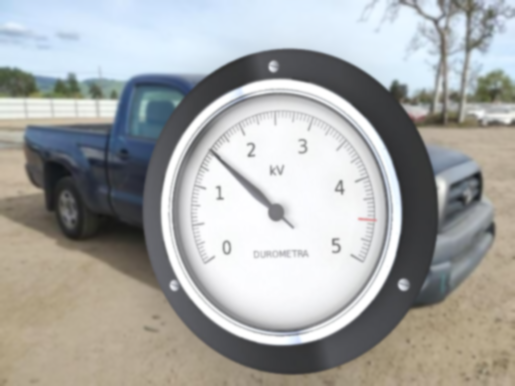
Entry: 1.5kV
